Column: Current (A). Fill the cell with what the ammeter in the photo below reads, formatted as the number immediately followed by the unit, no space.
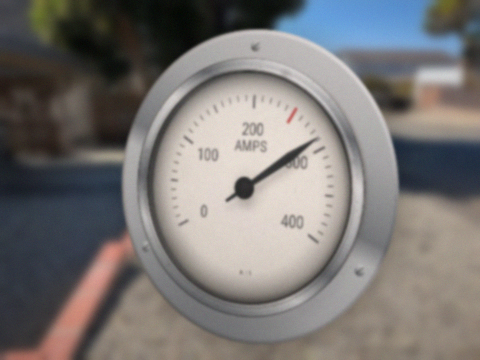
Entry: 290A
